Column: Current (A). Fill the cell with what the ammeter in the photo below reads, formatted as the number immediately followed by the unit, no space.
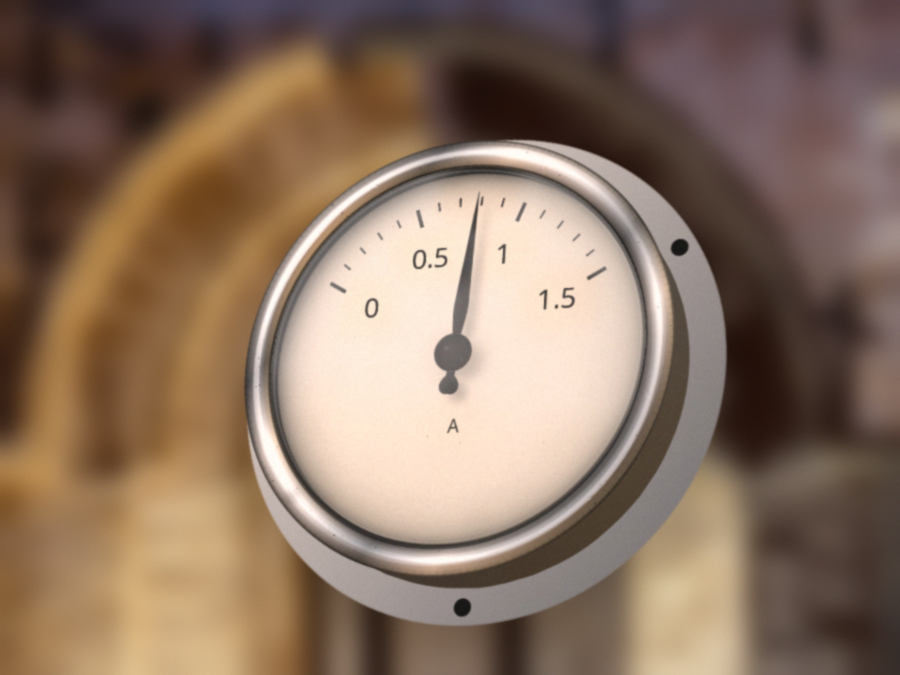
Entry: 0.8A
